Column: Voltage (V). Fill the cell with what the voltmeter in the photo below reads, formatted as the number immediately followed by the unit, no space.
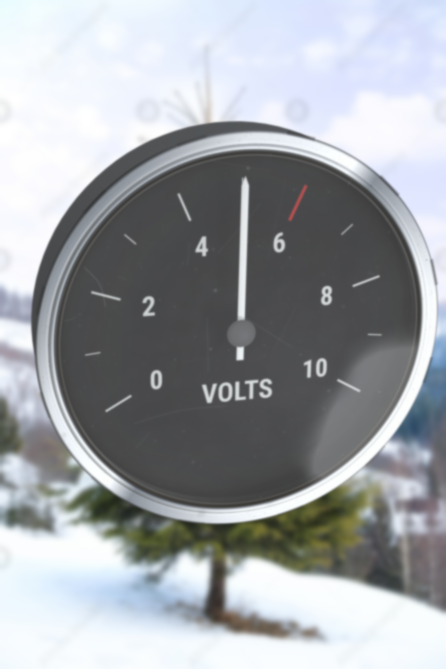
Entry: 5V
